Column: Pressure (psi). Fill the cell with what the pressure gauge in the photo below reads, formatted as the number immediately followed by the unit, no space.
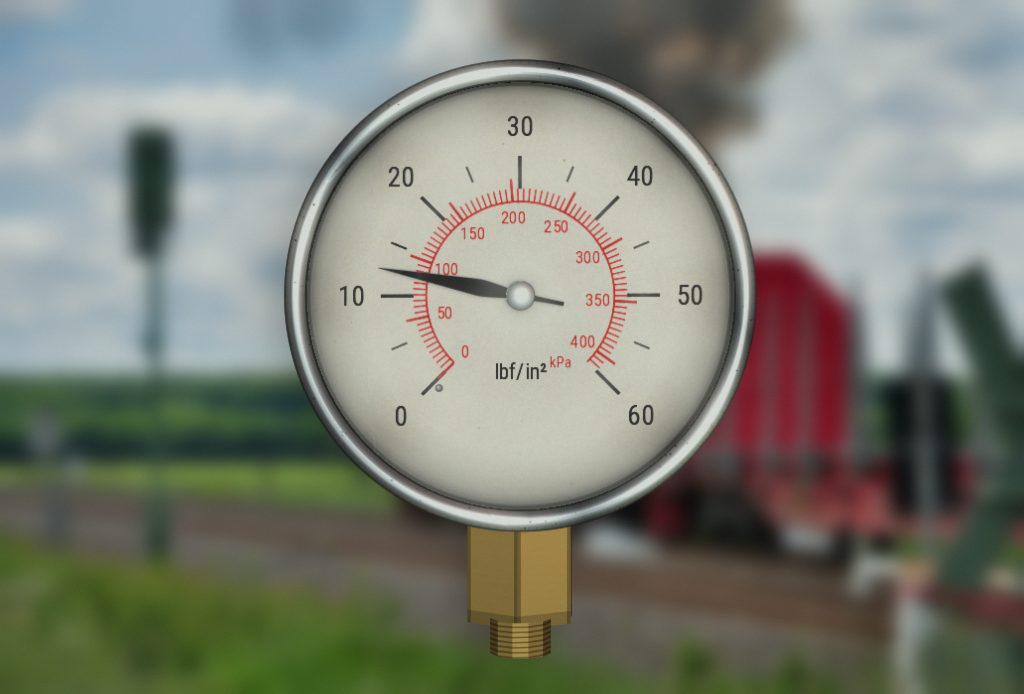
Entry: 12.5psi
